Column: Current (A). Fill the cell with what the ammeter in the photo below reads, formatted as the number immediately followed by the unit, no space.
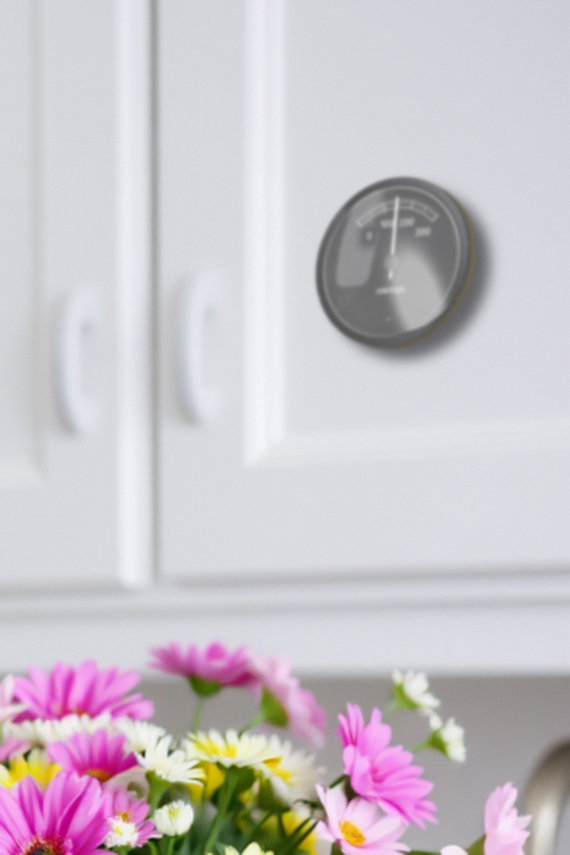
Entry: 150A
